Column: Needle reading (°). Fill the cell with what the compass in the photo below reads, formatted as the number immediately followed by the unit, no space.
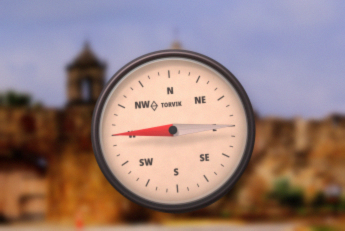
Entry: 270°
